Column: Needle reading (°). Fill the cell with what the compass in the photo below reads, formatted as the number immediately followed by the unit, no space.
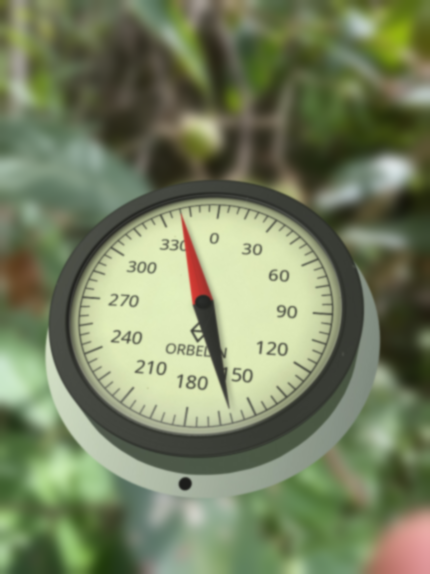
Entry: 340°
